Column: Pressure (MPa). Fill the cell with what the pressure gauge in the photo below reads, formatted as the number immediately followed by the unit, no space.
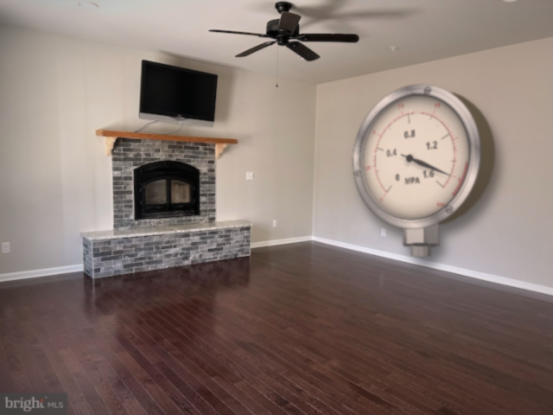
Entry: 1.5MPa
